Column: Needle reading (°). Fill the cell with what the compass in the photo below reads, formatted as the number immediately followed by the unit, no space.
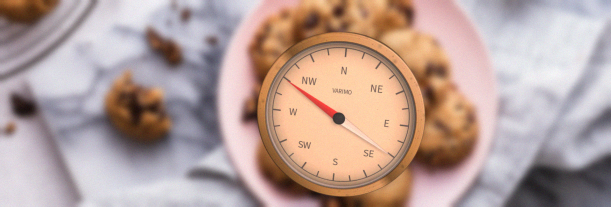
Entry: 300°
